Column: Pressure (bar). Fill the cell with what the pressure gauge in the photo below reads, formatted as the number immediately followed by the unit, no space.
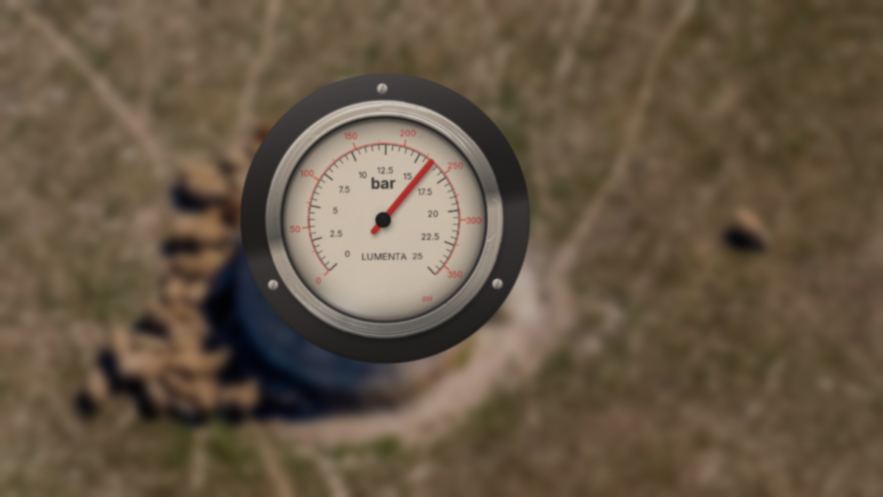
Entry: 16bar
